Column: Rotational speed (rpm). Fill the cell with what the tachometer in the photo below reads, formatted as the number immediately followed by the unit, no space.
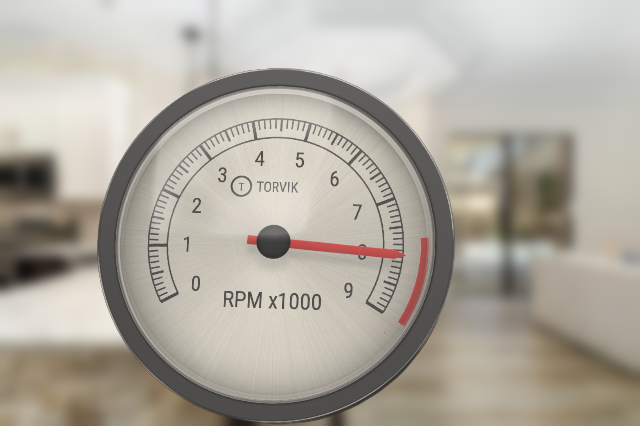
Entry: 8000rpm
